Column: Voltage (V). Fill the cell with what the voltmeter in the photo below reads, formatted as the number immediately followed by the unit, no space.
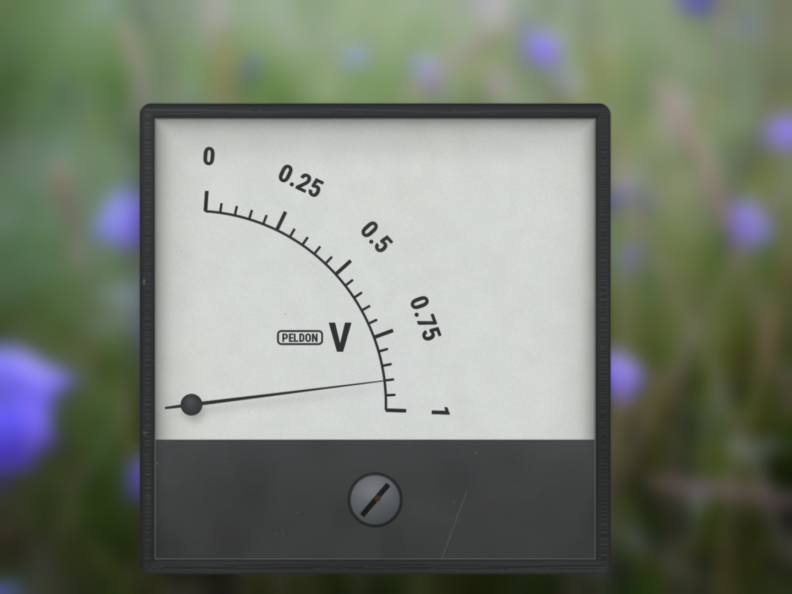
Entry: 0.9V
